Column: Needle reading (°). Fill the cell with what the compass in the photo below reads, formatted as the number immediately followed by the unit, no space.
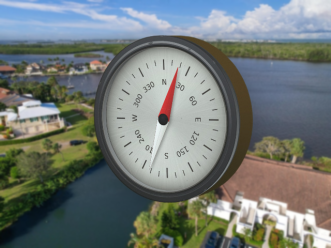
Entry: 20°
